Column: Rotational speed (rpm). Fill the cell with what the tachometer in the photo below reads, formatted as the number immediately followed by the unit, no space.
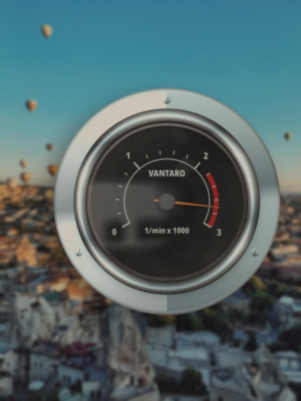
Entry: 2700rpm
